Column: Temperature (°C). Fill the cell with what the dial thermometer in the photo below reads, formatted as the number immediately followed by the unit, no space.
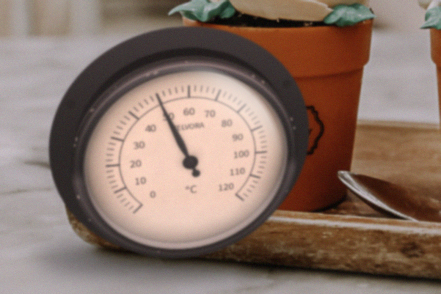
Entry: 50°C
